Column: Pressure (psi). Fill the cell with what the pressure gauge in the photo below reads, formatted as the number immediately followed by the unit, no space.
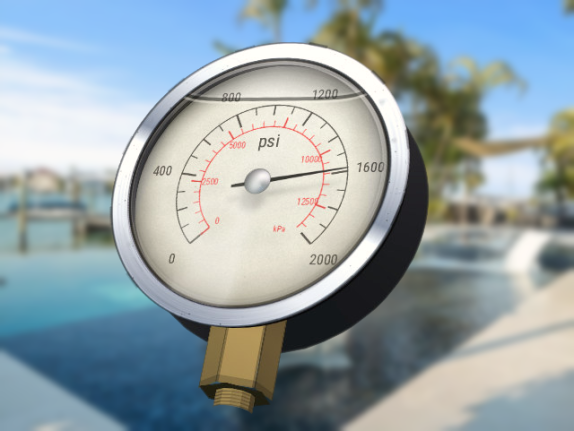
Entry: 1600psi
